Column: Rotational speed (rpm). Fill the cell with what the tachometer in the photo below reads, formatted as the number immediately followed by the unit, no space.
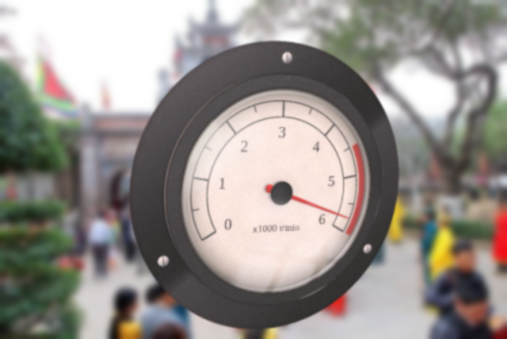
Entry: 5750rpm
